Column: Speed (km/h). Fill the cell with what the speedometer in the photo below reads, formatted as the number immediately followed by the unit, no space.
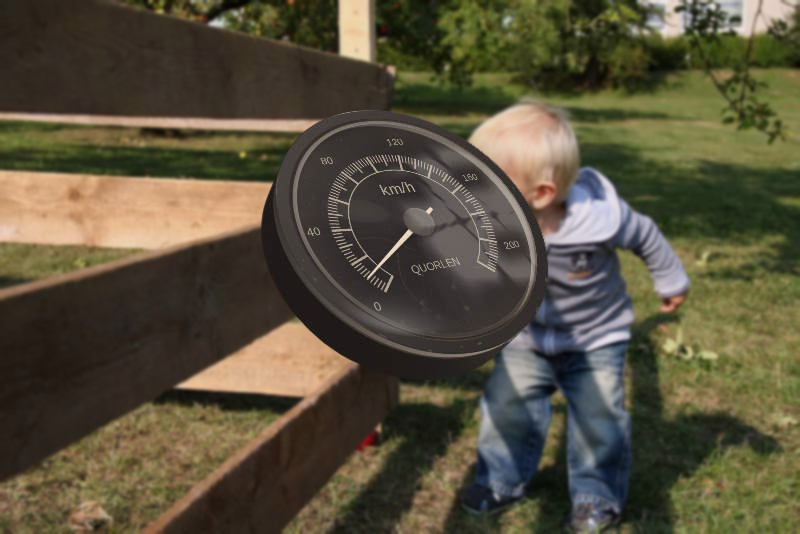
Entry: 10km/h
